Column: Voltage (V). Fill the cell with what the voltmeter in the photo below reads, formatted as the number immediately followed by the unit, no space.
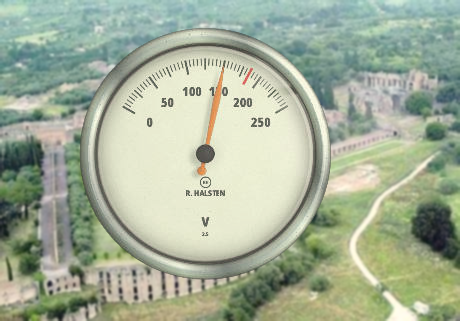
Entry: 150V
